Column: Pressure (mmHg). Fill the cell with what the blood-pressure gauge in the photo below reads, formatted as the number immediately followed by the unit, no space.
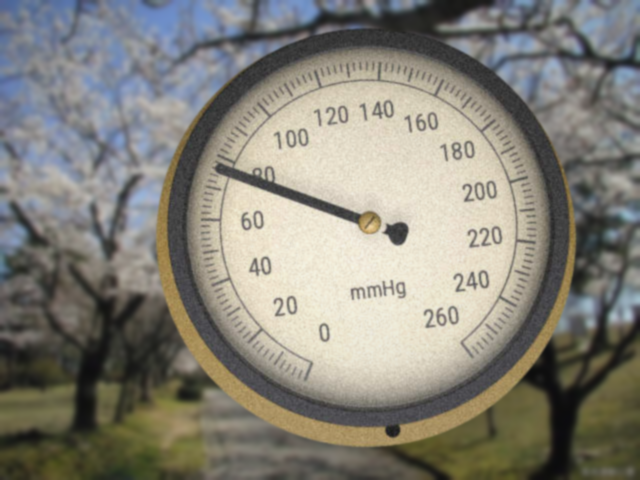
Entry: 76mmHg
